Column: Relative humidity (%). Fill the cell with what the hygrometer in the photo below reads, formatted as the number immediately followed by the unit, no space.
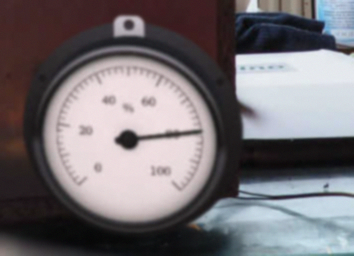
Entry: 80%
